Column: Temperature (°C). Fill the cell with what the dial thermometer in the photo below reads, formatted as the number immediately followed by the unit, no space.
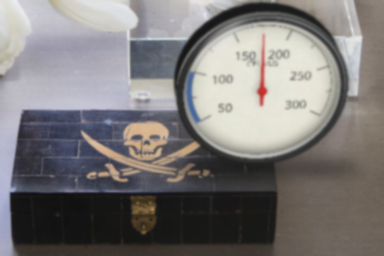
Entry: 175°C
